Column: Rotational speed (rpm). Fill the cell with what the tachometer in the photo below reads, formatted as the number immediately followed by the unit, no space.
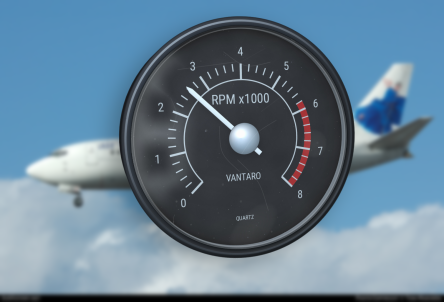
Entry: 2600rpm
